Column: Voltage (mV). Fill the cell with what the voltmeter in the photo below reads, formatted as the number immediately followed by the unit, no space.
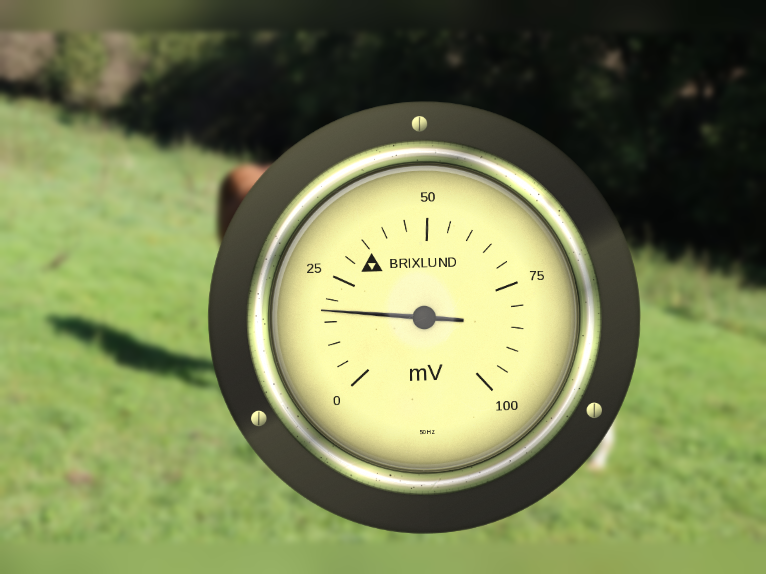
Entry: 17.5mV
